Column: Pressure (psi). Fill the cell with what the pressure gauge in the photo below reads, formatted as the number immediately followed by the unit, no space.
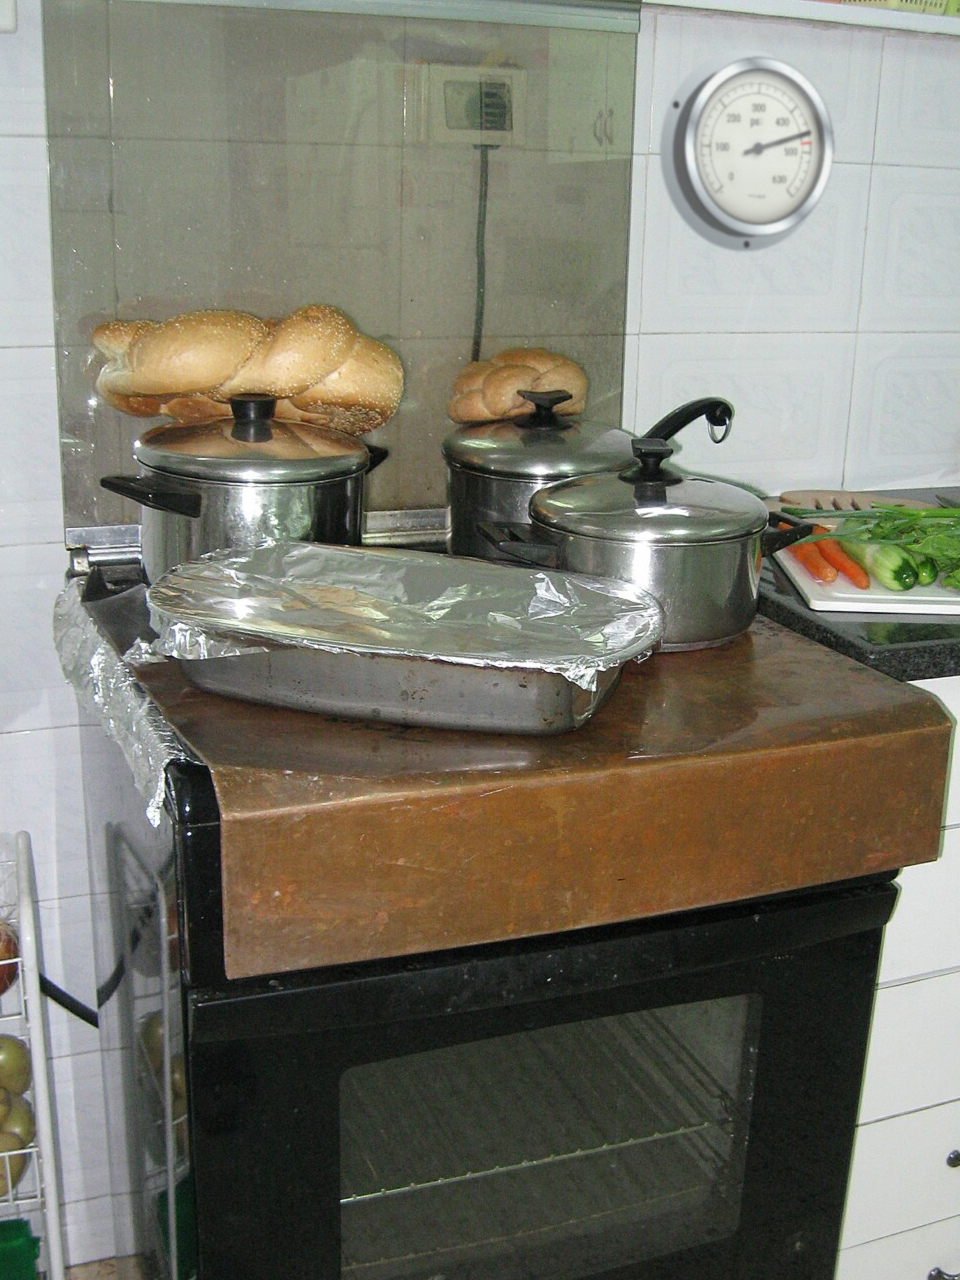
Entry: 460psi
